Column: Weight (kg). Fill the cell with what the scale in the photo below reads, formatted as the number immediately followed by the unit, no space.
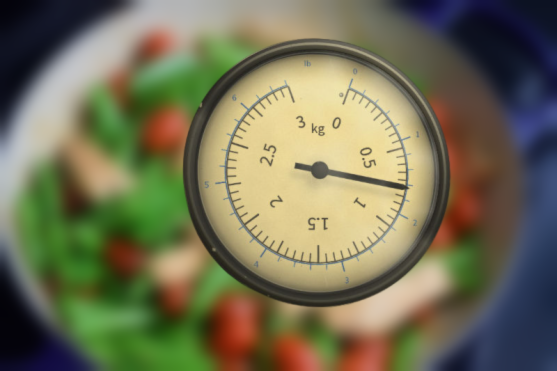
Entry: 0.75kg
